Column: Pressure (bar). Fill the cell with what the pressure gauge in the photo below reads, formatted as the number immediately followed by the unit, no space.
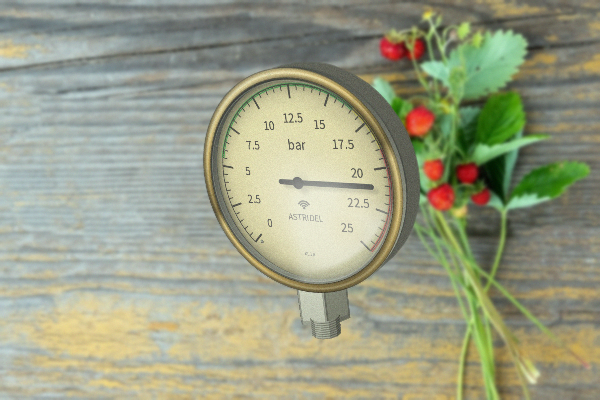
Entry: 21bar
